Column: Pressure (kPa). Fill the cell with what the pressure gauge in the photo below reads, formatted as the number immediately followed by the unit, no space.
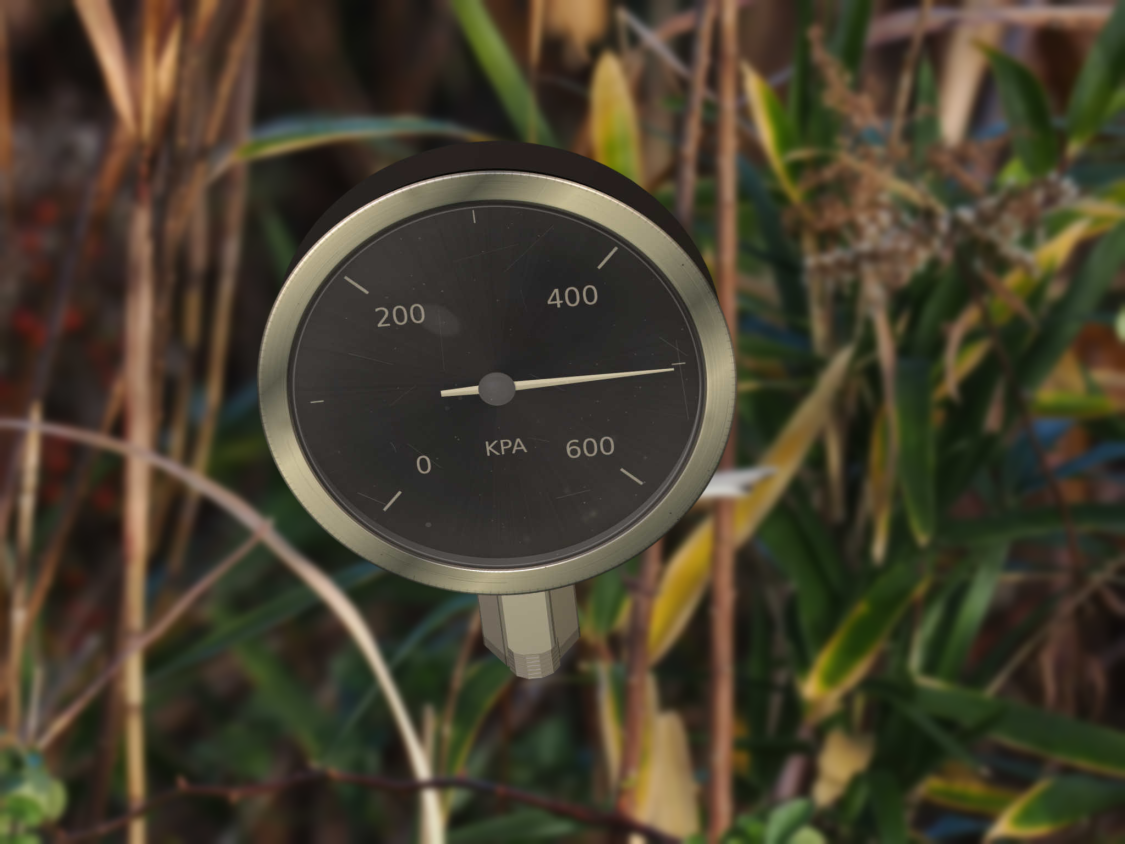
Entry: 500kPa
